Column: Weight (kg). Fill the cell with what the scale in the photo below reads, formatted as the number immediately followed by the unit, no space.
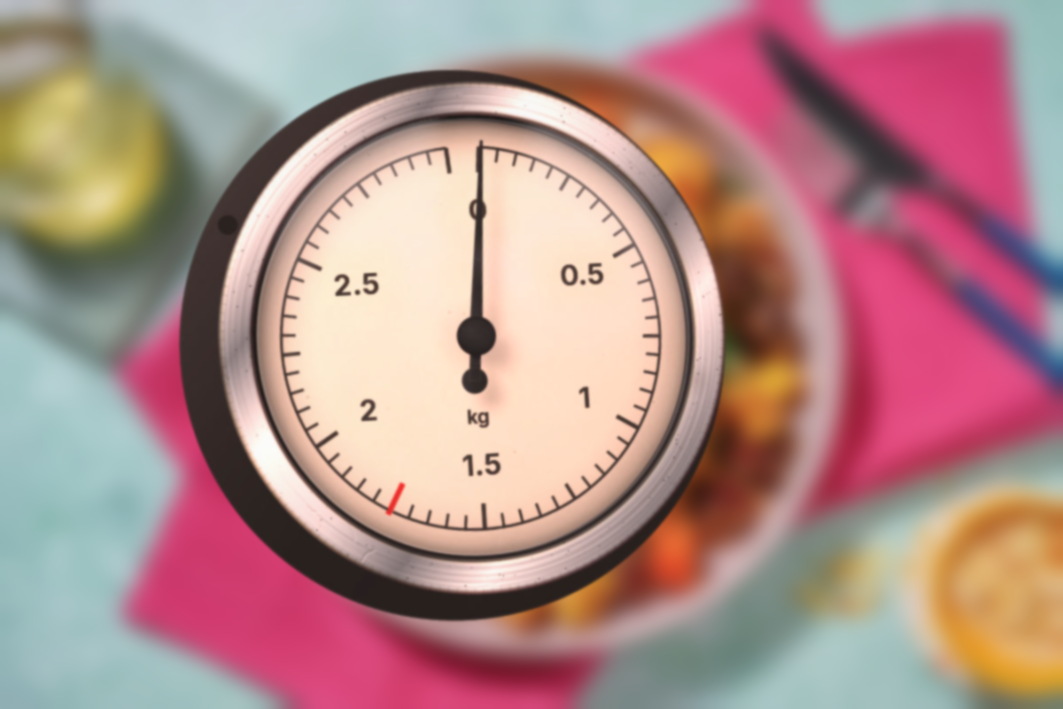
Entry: 0kg
